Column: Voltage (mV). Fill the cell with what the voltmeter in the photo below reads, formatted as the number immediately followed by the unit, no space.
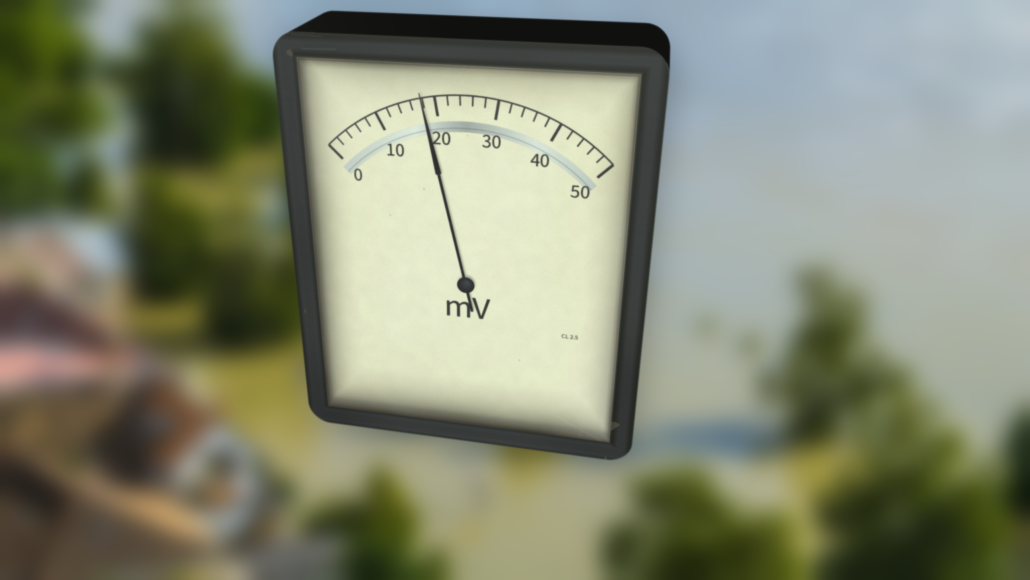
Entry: 18mV
